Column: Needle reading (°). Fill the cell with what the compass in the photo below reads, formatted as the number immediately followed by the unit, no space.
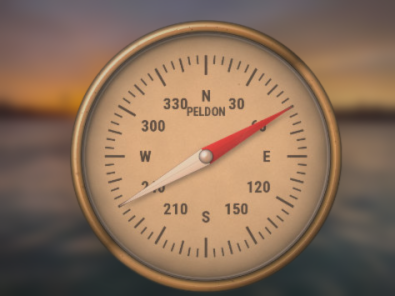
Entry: 60°
